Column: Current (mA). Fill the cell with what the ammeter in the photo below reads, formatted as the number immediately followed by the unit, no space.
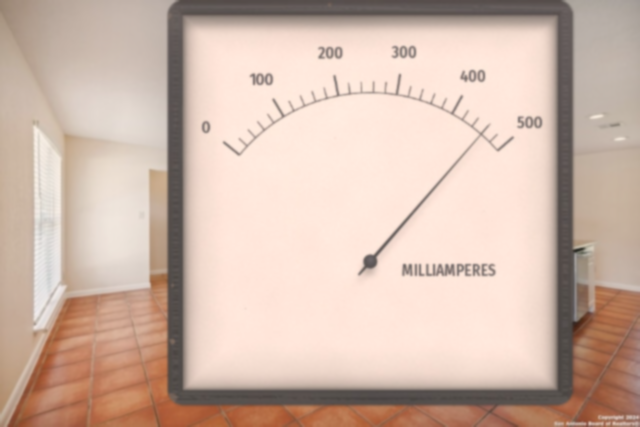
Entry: 460mA
